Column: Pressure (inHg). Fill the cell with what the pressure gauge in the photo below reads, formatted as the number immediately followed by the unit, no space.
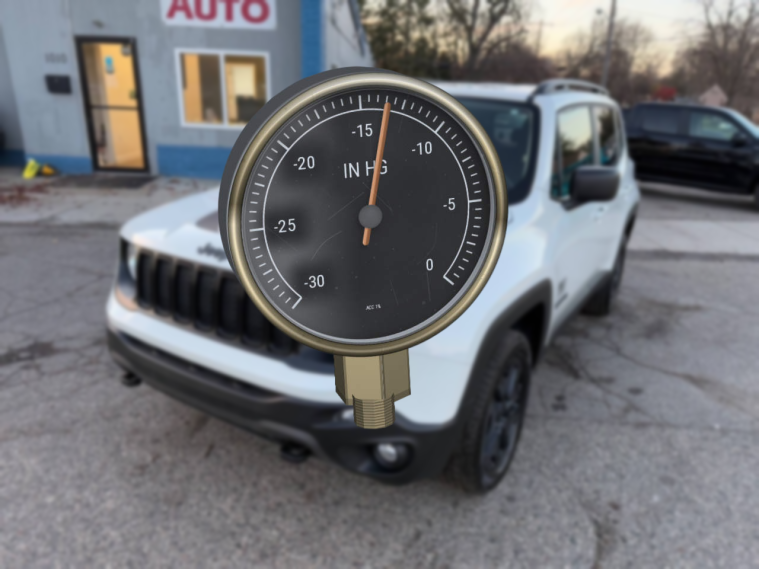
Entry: -13.5inHg
